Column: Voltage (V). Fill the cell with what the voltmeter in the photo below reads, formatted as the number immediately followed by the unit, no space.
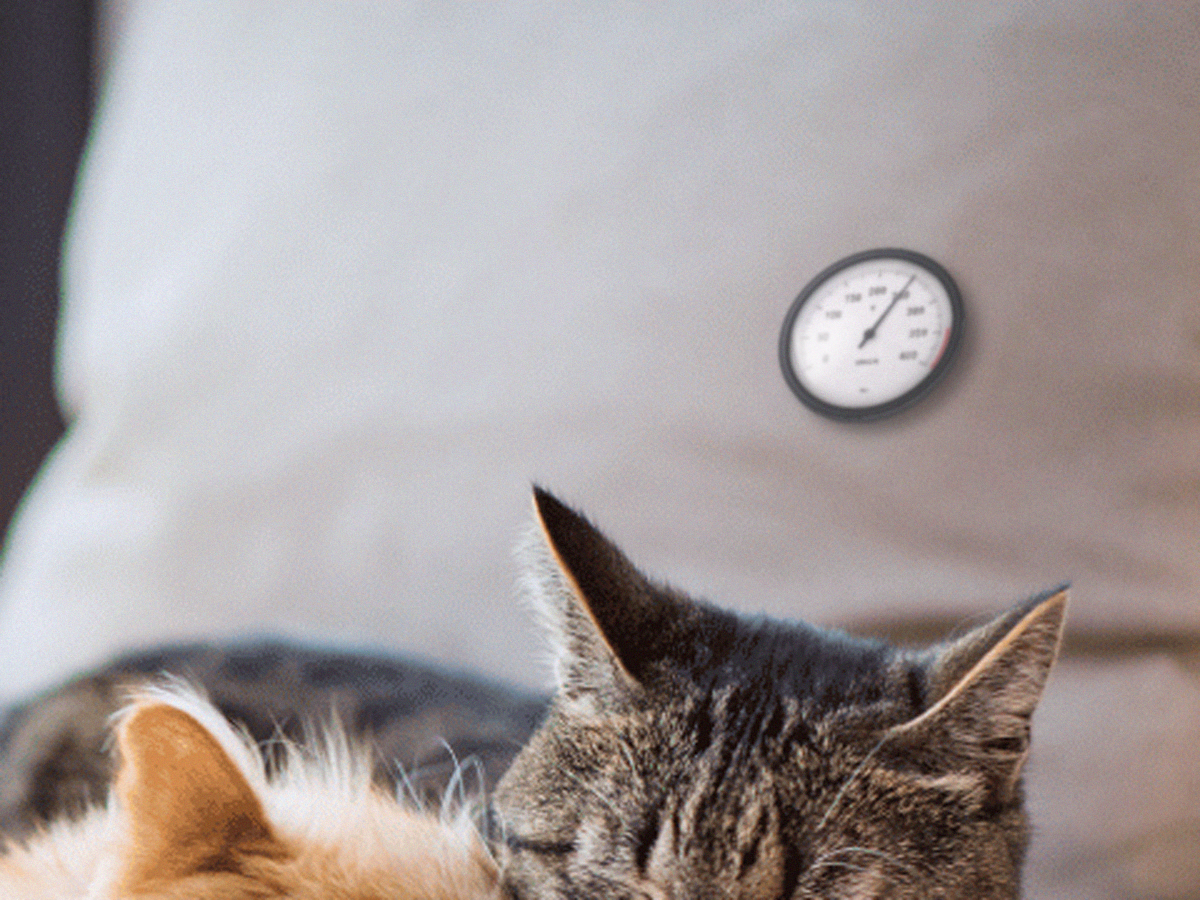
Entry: 250V
